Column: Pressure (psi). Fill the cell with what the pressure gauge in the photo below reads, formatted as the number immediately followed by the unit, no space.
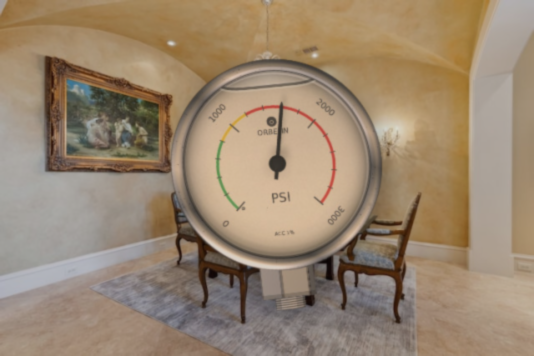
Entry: 1600psi
